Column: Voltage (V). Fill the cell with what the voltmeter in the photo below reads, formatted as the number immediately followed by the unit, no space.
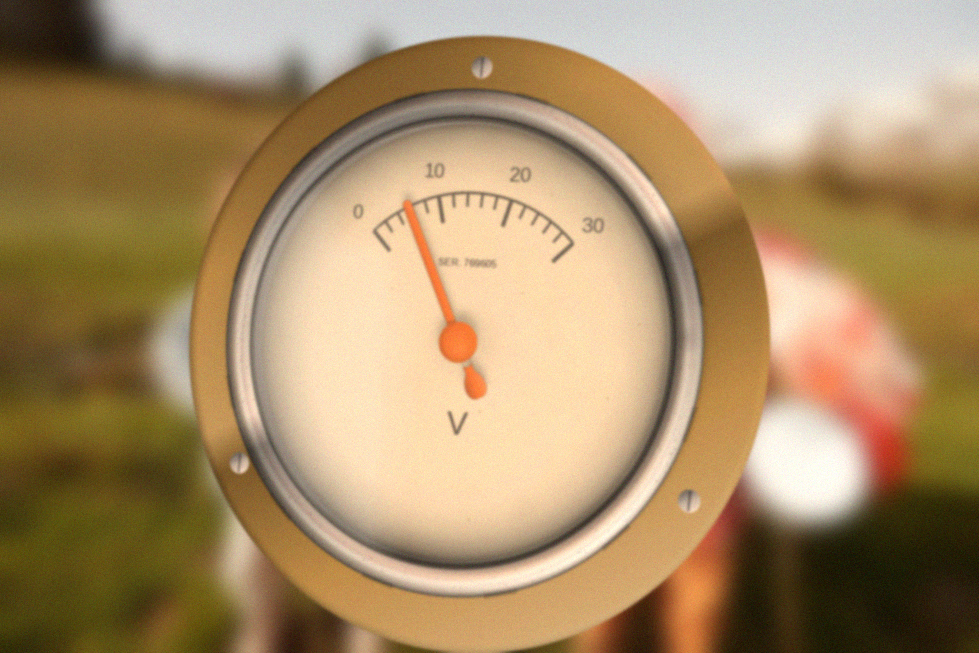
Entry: 6V
